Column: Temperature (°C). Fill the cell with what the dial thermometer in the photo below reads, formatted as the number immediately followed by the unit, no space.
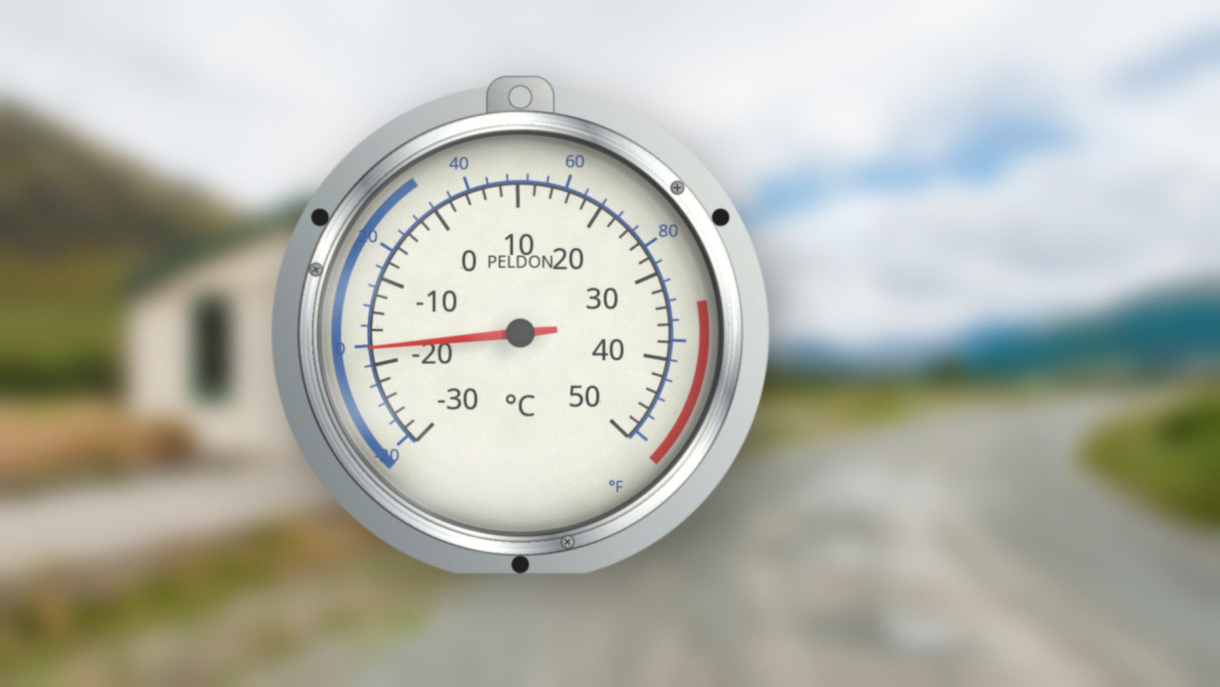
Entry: -18°C
